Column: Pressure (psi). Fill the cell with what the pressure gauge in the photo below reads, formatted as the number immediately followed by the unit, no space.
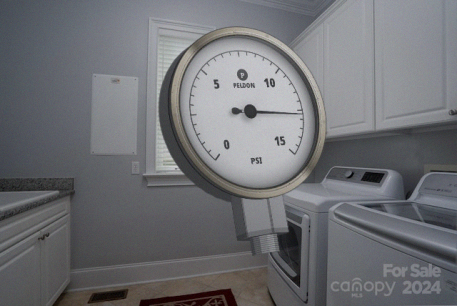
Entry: 12.75psi
